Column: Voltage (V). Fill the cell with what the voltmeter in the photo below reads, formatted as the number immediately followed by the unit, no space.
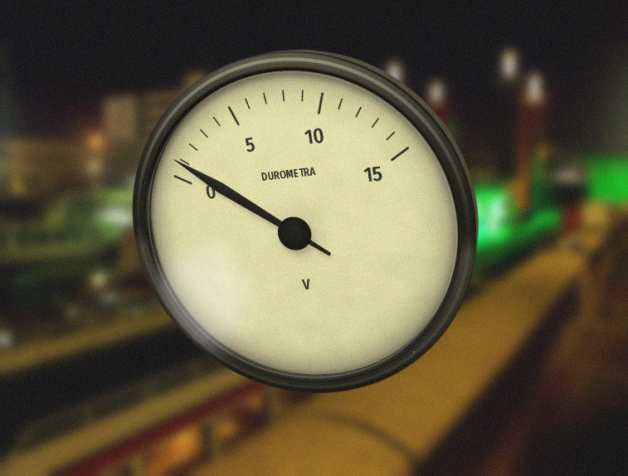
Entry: 1V
